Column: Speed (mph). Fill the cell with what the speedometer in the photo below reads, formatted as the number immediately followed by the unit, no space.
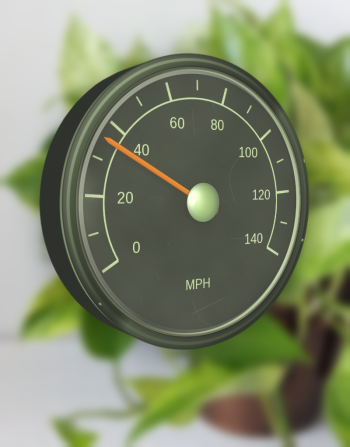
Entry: 35mph
